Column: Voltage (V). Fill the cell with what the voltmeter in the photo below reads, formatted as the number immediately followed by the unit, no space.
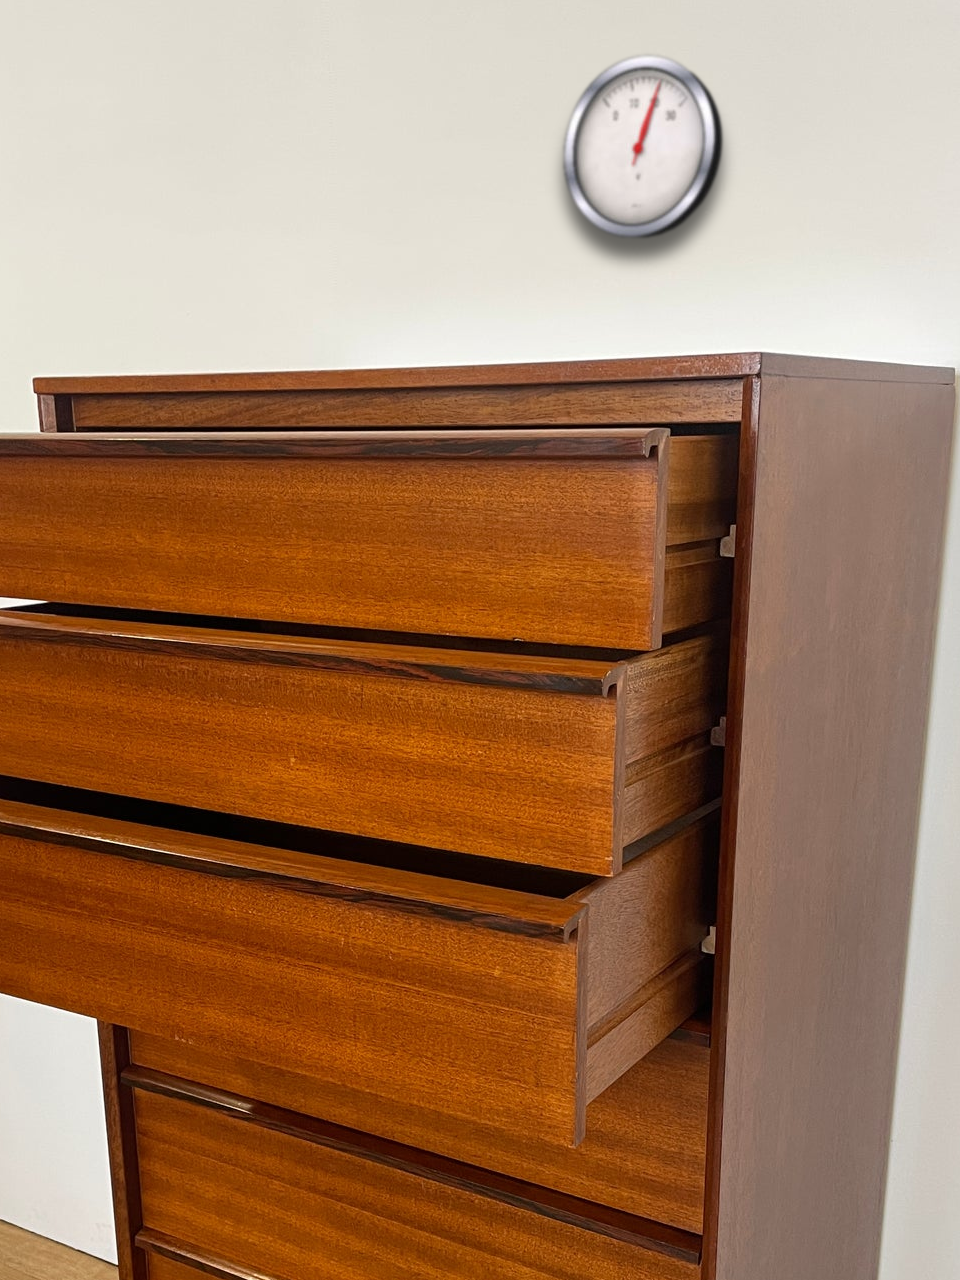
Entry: 20V
